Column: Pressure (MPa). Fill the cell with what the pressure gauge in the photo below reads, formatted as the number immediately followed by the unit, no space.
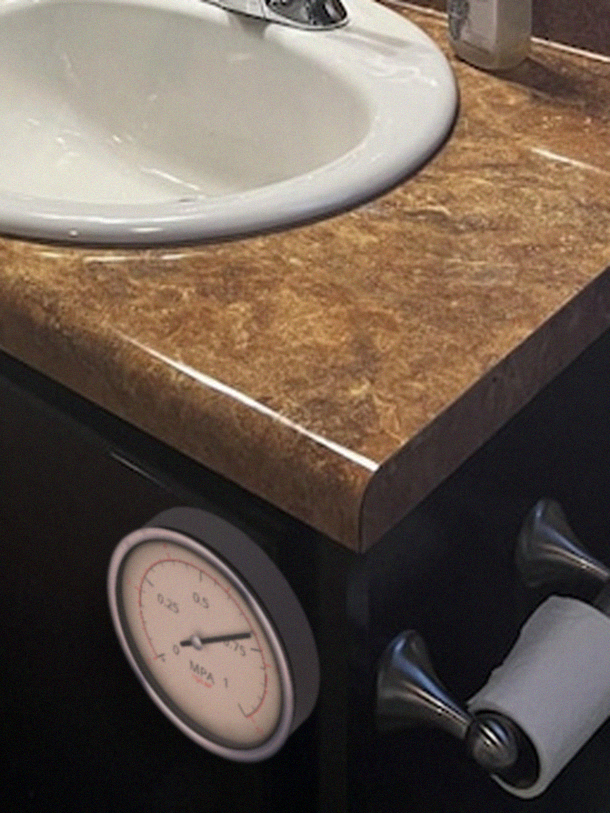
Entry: 0.7MPa
